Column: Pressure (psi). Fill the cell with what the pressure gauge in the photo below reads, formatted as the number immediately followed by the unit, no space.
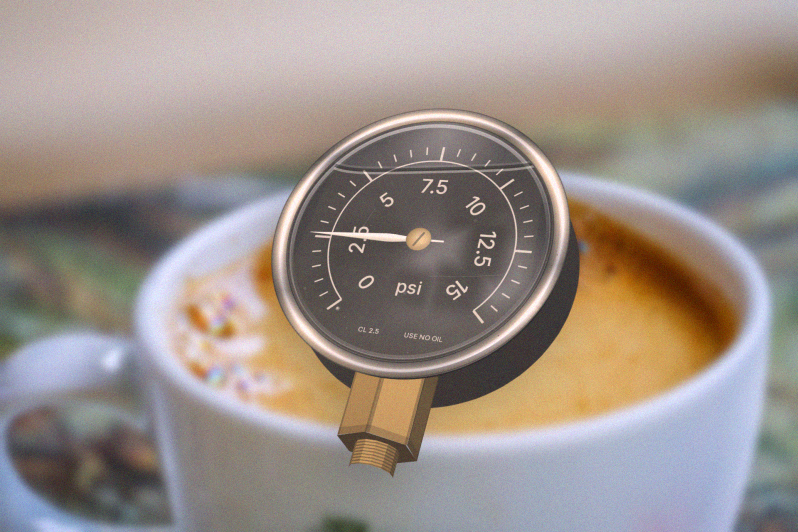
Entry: 2.5psi
